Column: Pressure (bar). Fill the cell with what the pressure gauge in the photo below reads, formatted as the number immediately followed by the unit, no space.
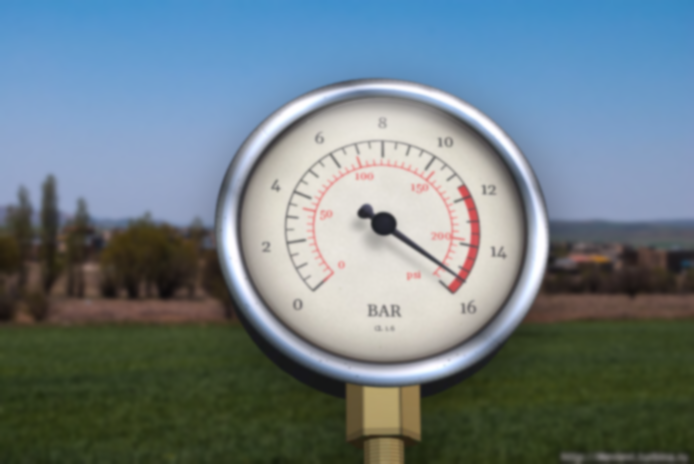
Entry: 15.5bar
